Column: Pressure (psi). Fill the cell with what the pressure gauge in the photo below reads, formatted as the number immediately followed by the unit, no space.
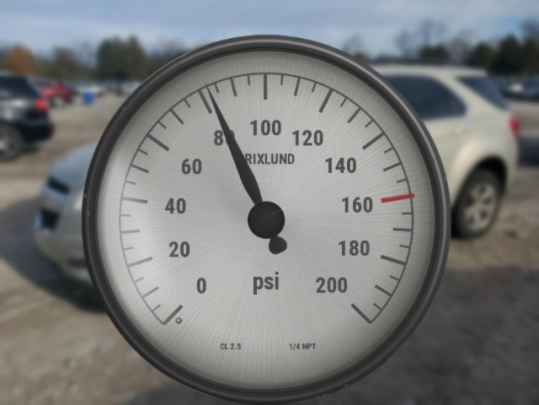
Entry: 82.5psi
